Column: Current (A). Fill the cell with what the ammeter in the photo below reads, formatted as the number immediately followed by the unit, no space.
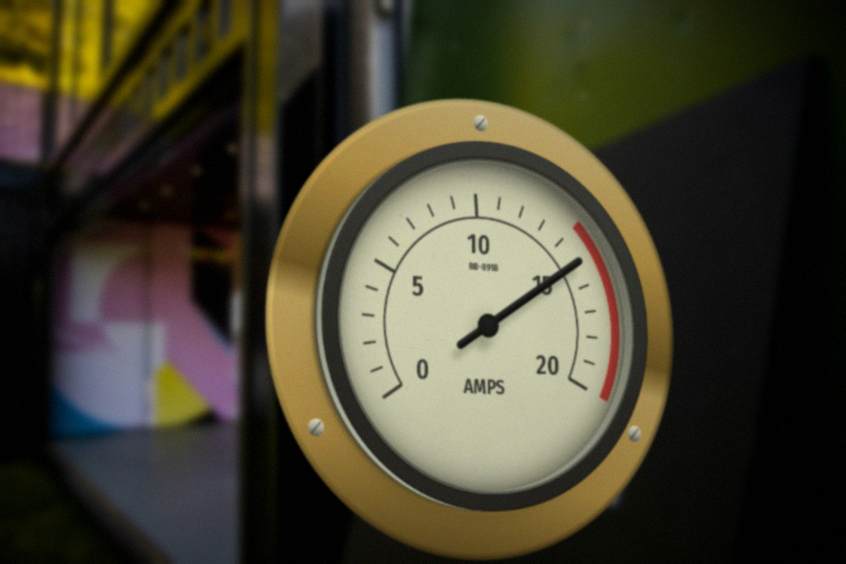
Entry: 15A
